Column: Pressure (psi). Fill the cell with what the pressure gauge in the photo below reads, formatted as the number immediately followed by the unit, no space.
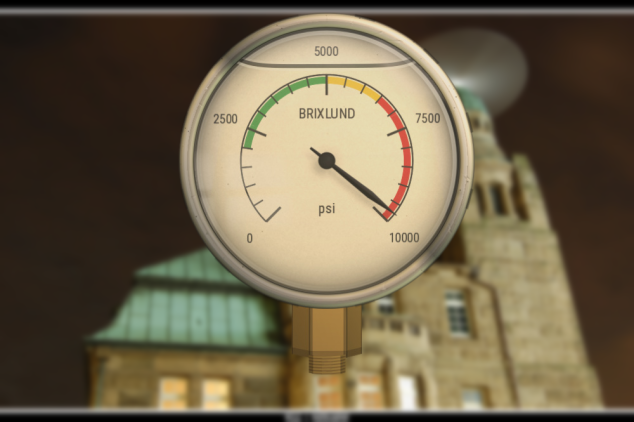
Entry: 9750psi
